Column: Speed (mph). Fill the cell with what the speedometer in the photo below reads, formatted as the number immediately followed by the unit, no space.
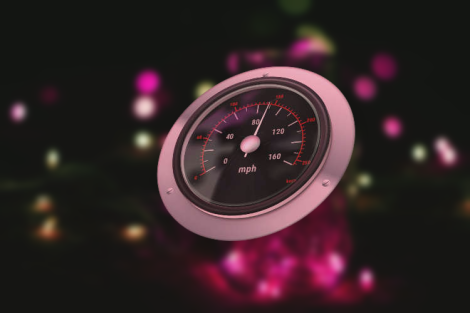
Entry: 90mph
